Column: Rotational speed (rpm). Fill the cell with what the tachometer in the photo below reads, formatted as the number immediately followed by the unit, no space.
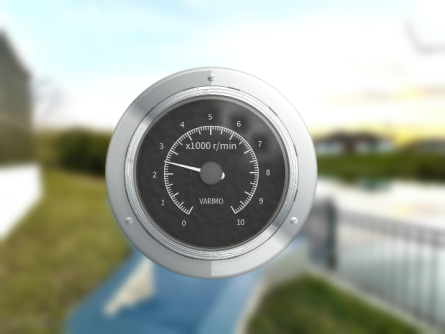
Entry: 2500rpm
